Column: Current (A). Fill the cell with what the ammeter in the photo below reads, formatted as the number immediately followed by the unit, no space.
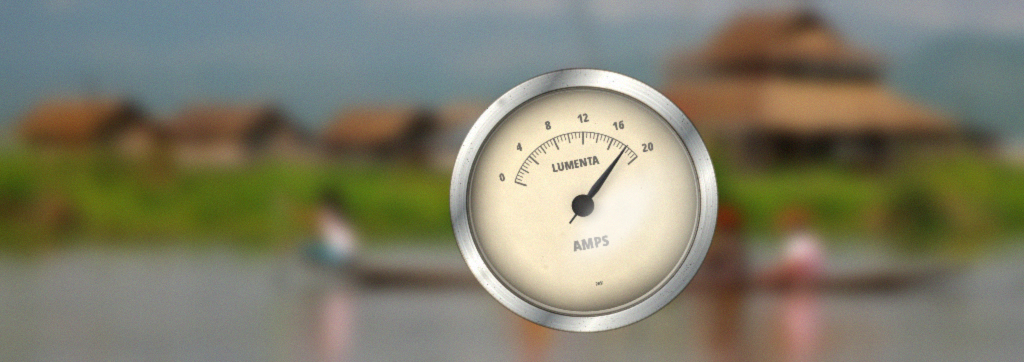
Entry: 18A
